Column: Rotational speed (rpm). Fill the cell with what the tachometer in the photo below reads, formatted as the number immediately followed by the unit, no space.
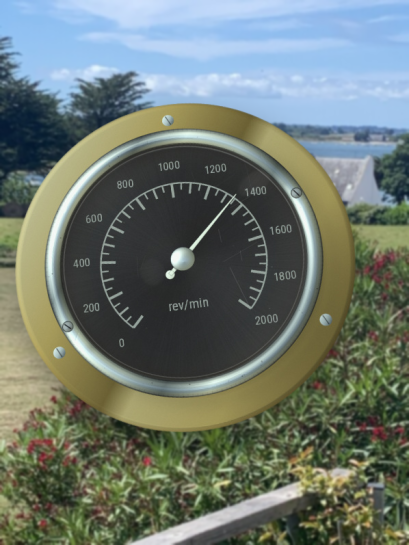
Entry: 1350rpm
